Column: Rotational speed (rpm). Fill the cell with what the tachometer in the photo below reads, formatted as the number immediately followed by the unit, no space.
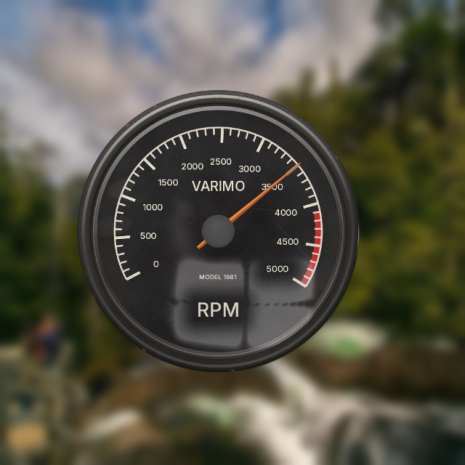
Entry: 3500rpm
